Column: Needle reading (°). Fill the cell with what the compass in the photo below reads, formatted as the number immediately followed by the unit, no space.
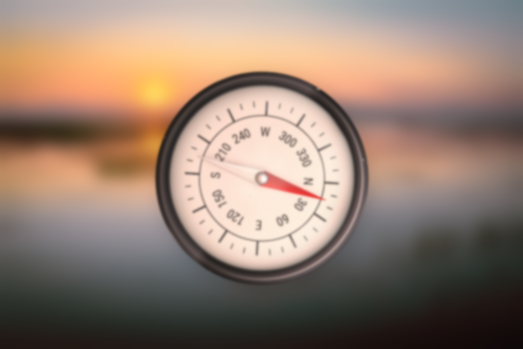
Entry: 15°
